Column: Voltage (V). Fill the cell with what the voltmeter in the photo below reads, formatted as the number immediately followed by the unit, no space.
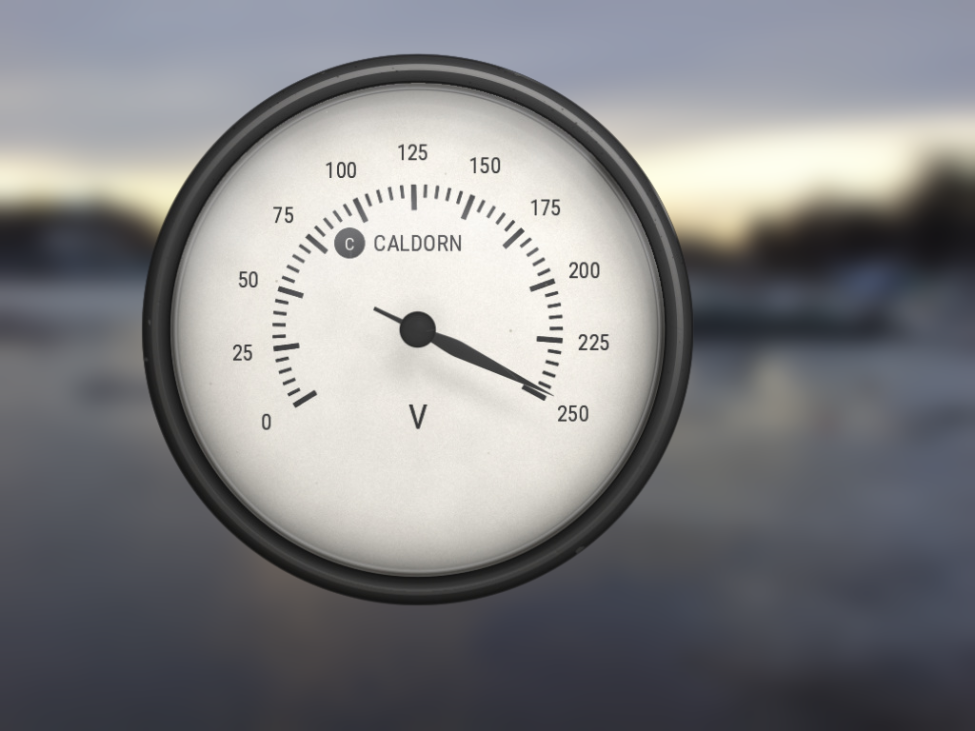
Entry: 247.5V
